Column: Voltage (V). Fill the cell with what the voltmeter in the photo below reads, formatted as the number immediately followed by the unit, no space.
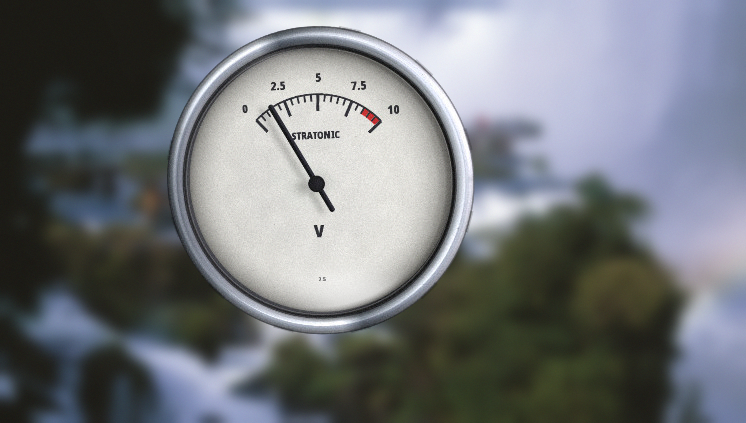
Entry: 1.5V
